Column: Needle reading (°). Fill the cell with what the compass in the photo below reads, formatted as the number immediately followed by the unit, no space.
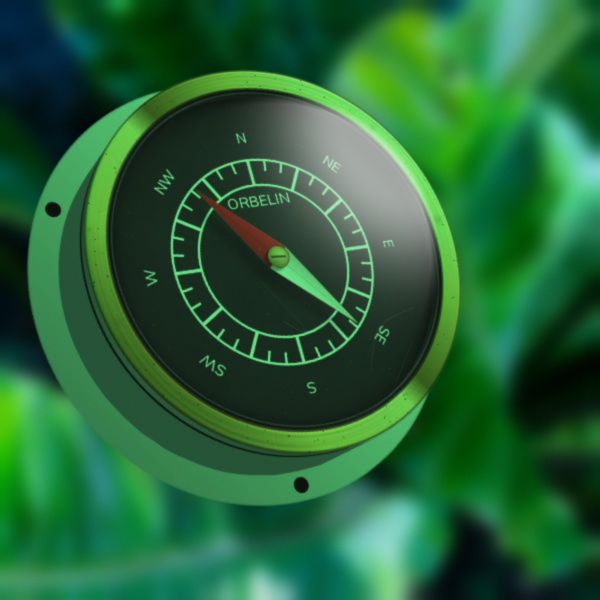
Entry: 320°
